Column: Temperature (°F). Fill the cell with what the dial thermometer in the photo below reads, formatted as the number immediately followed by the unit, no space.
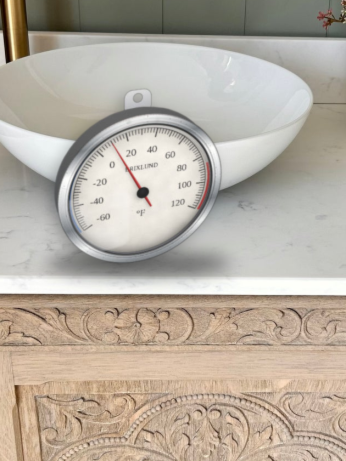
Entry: 10°F
